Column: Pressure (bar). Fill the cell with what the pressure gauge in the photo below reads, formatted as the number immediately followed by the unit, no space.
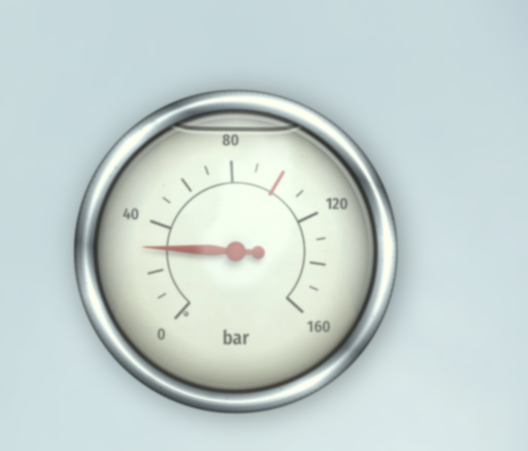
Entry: 30bar
